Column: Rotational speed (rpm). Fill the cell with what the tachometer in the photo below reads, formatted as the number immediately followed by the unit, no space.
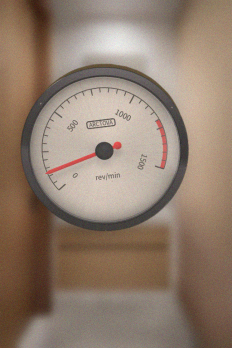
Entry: 125rpm
